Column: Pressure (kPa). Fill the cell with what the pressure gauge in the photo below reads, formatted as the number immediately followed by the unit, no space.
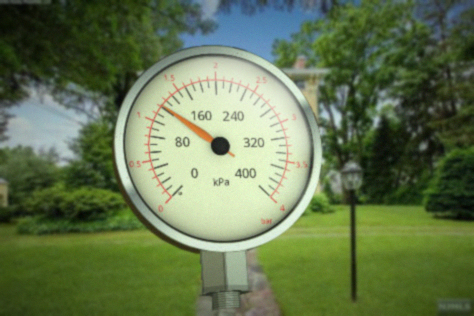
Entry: 120kPa
